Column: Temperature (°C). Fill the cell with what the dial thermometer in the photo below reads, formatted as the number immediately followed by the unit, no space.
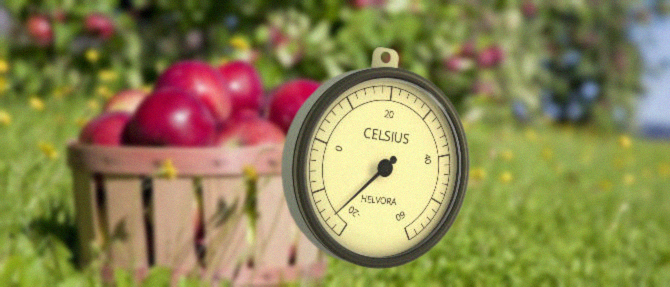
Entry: -16°C
